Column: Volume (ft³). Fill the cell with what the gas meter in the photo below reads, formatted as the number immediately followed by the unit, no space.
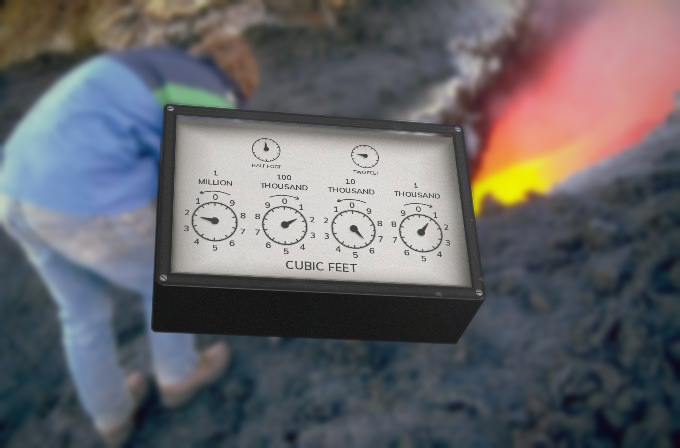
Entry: 216100ft³
